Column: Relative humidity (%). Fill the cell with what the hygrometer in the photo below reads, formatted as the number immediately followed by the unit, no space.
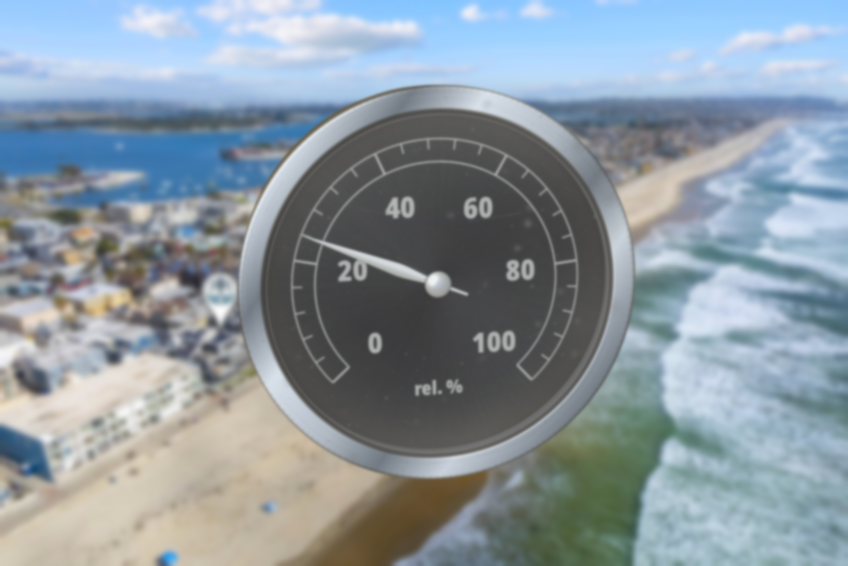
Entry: 24%
